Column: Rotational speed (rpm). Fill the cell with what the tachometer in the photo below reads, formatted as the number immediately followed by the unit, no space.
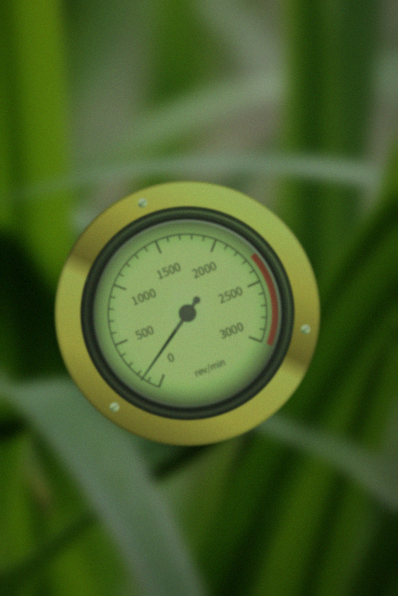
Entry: 150rpm
